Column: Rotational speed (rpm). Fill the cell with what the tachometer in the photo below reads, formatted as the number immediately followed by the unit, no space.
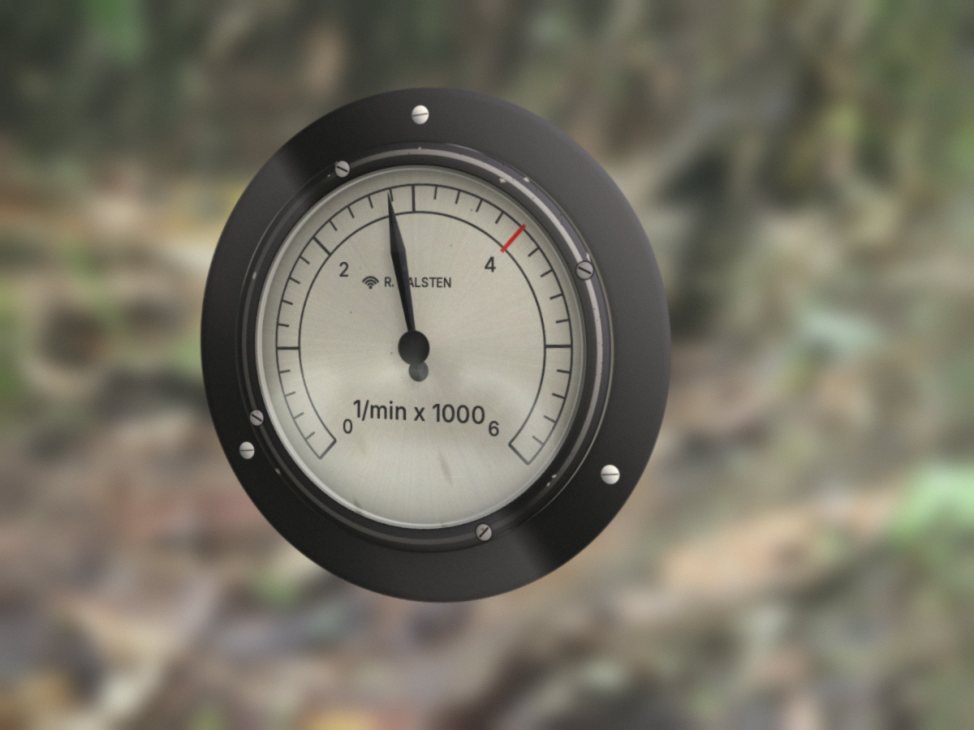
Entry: 2800rpm
